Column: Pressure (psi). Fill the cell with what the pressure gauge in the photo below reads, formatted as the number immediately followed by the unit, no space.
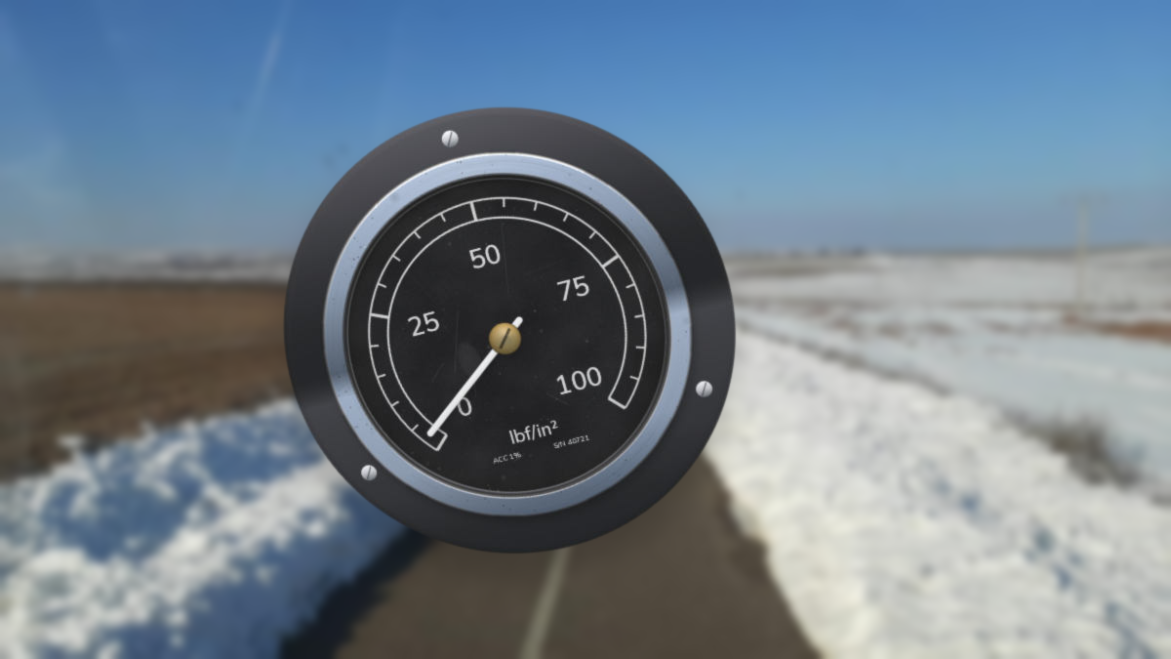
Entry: 2.5psi
